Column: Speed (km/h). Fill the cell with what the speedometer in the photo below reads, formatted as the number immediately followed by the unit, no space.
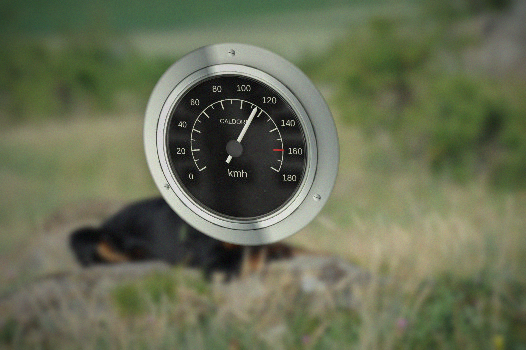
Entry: 115km/h
